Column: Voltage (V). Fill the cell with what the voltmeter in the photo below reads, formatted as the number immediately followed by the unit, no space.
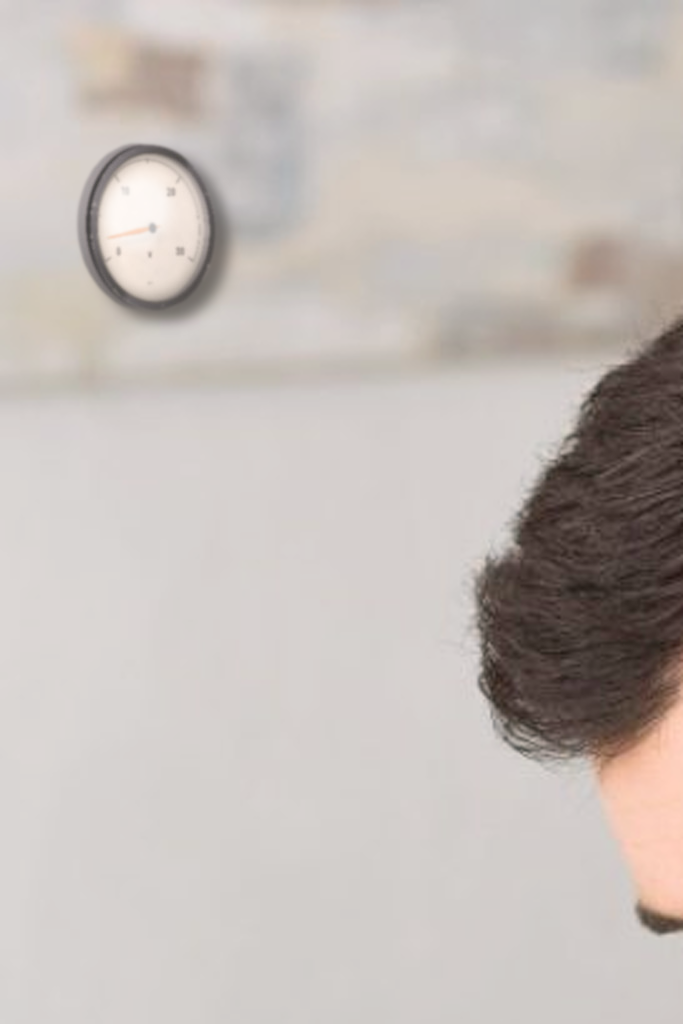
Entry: 2.5V
